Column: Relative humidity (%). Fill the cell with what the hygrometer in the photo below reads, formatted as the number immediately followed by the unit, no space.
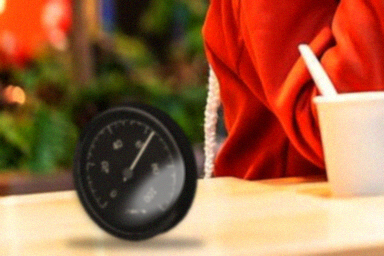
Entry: 64%
